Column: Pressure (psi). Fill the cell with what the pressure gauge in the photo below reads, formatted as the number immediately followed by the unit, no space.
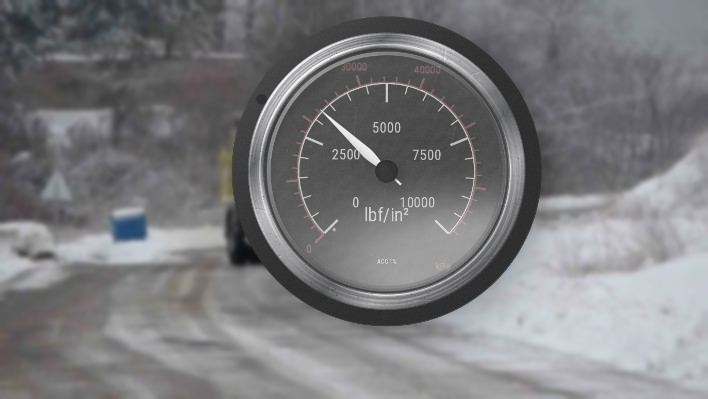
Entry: 3250psi
